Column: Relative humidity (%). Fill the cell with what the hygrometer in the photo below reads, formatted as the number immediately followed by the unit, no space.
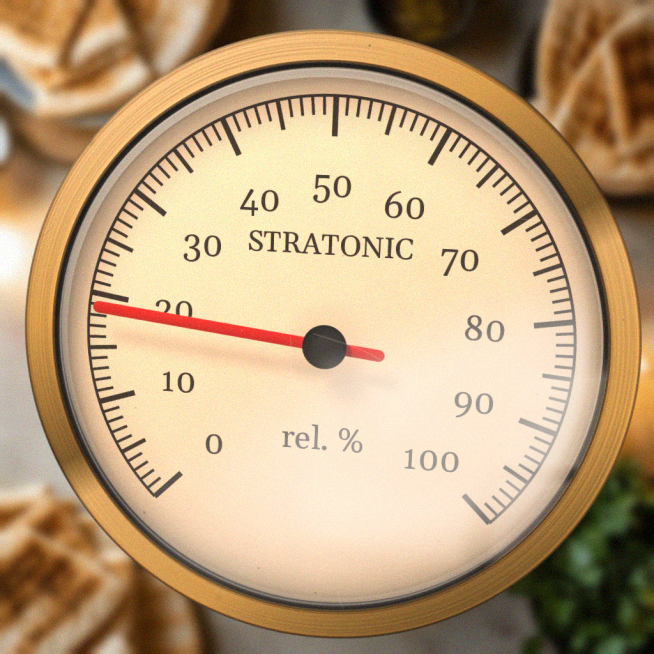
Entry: 19%
